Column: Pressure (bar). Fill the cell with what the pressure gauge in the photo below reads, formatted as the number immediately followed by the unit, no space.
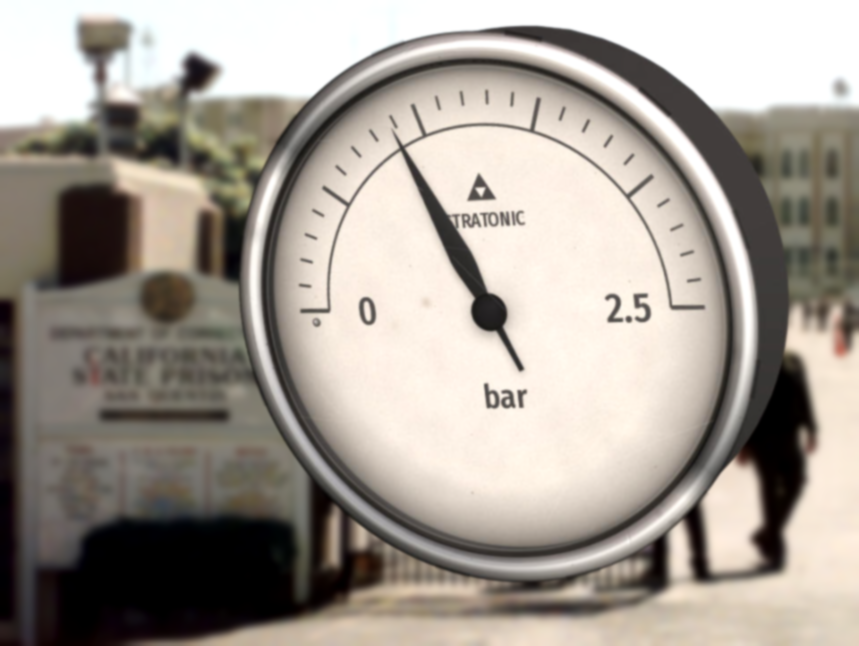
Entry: 0.9bar
